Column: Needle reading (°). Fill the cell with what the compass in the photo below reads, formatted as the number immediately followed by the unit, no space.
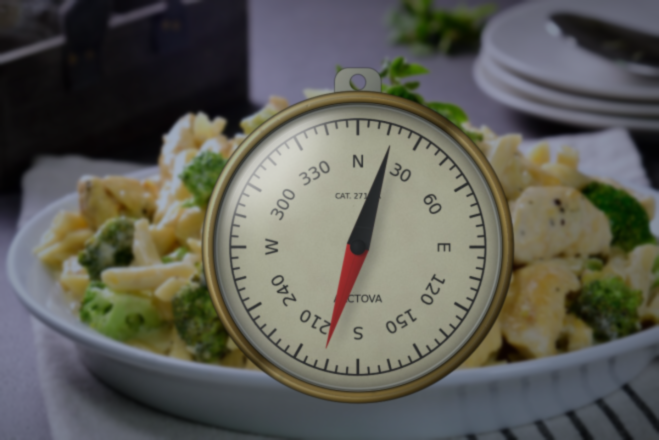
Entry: 197.5°
